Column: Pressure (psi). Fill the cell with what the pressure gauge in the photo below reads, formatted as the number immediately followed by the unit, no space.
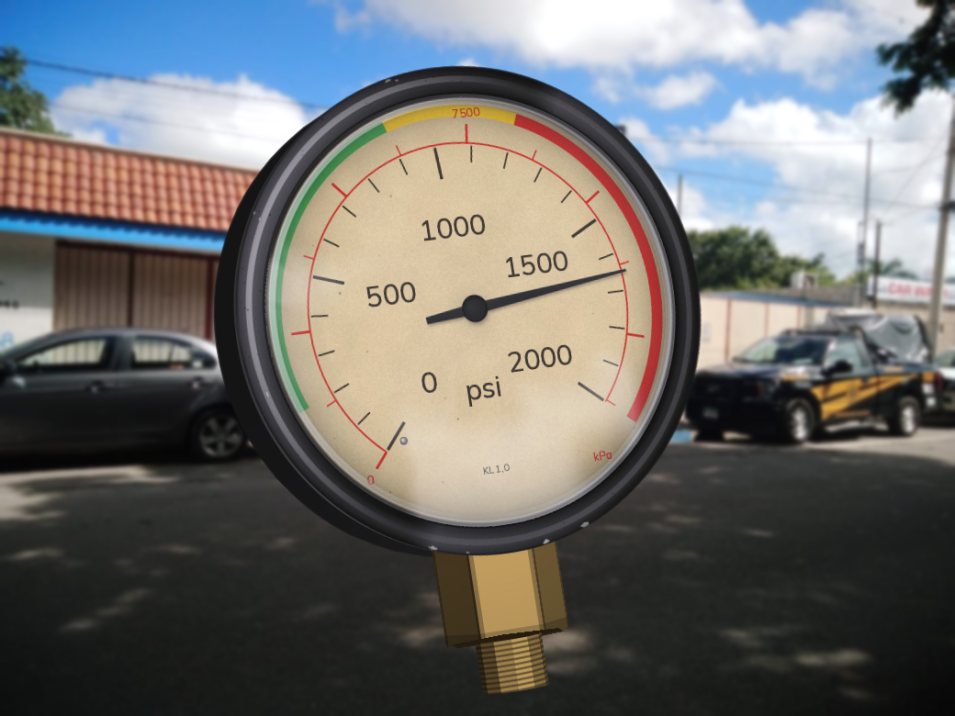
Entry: 1650psi
